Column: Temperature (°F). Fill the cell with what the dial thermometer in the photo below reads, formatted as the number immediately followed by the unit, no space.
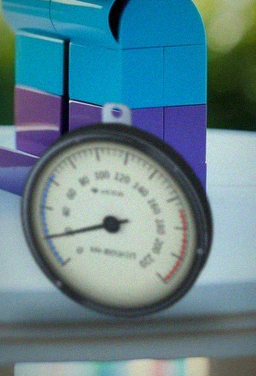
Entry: 20°F
